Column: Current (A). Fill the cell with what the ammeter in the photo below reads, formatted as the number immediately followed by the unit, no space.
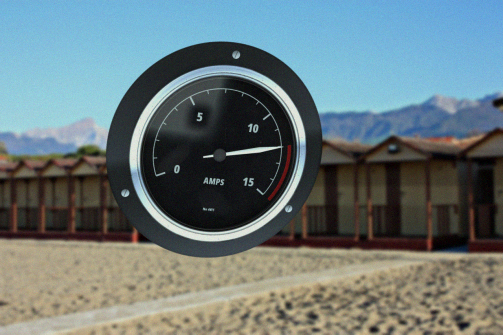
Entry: 12A
